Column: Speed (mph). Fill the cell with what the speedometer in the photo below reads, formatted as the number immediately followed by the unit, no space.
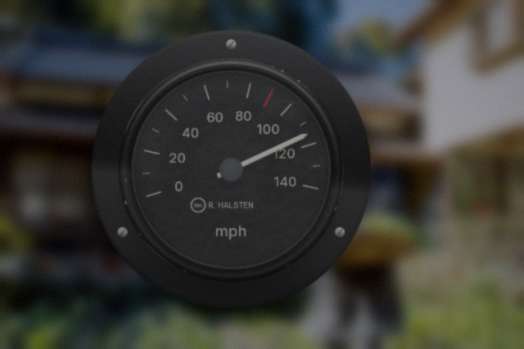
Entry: 115mph
